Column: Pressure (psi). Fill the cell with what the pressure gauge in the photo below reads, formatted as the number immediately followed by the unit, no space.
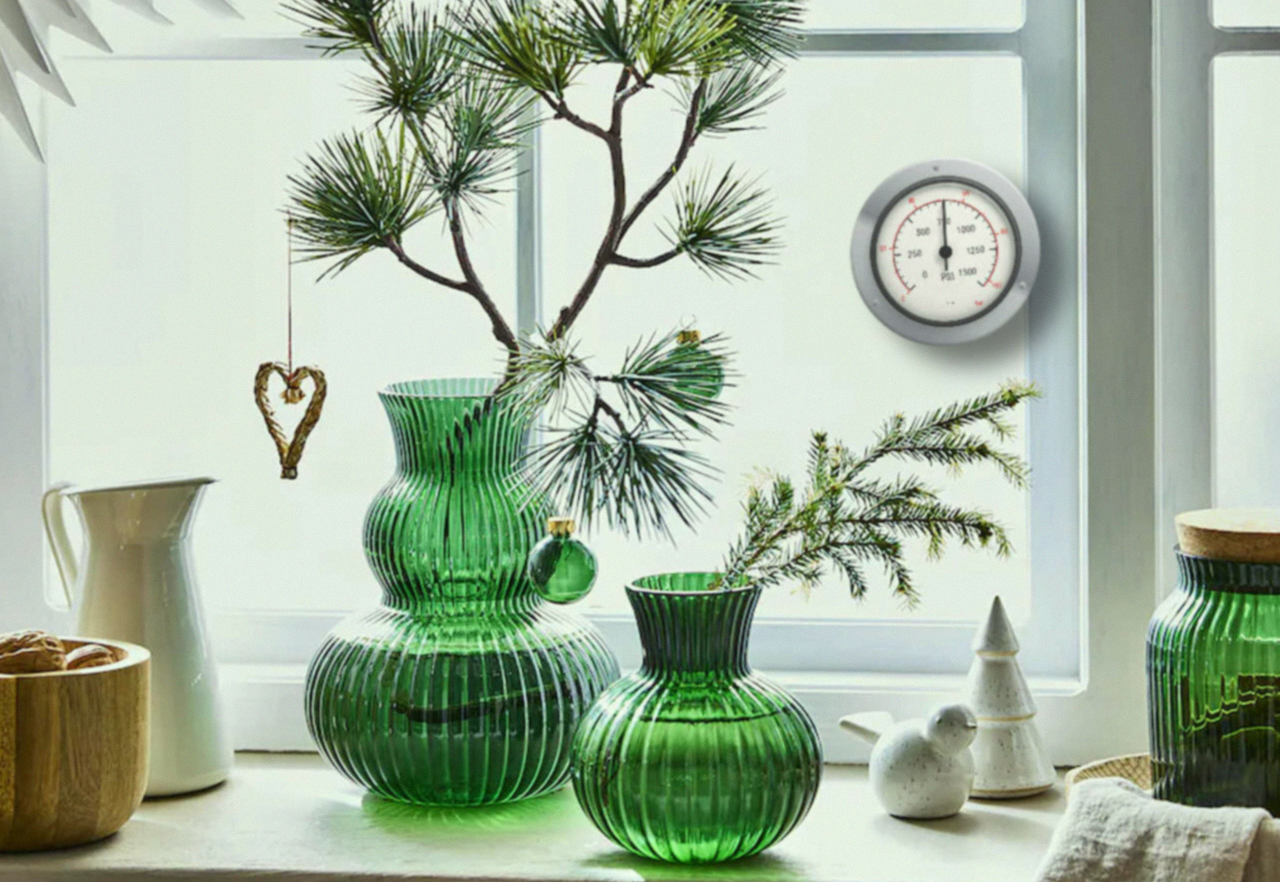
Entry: 750psi
